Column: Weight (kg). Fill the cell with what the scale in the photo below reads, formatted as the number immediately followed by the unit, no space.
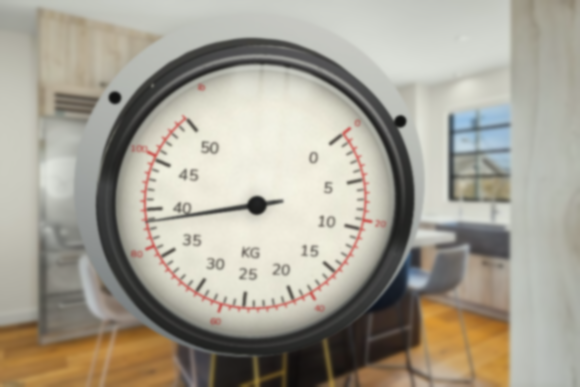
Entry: 39kg
